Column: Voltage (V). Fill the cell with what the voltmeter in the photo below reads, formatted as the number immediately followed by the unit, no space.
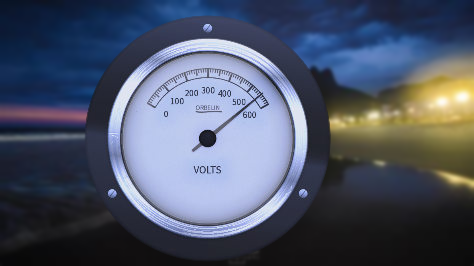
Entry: 550V
